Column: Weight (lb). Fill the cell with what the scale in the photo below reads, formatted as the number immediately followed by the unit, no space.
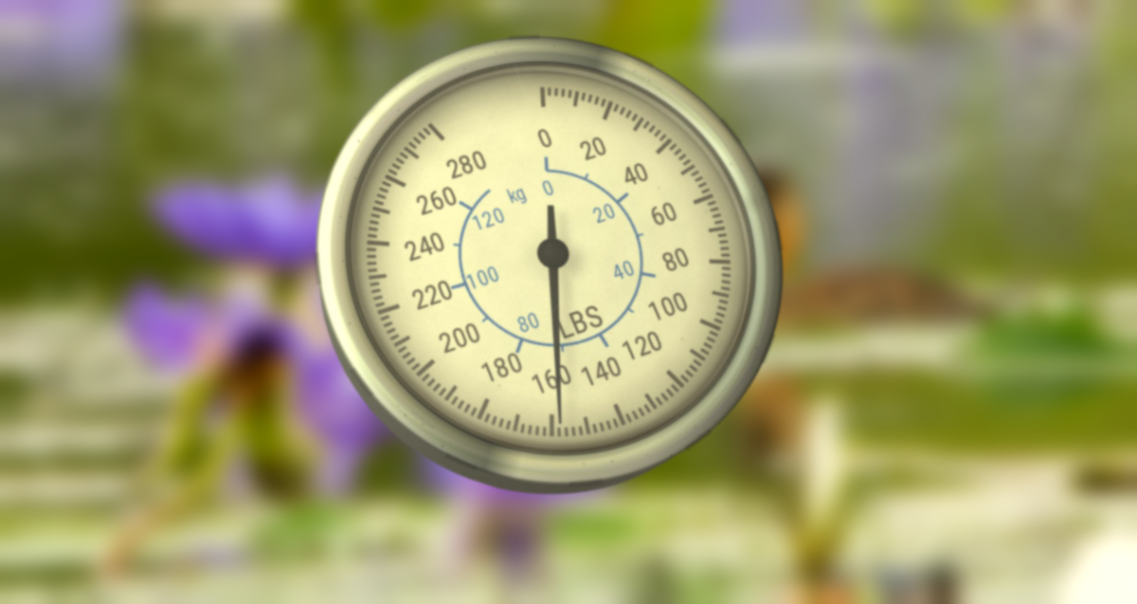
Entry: 158lb
